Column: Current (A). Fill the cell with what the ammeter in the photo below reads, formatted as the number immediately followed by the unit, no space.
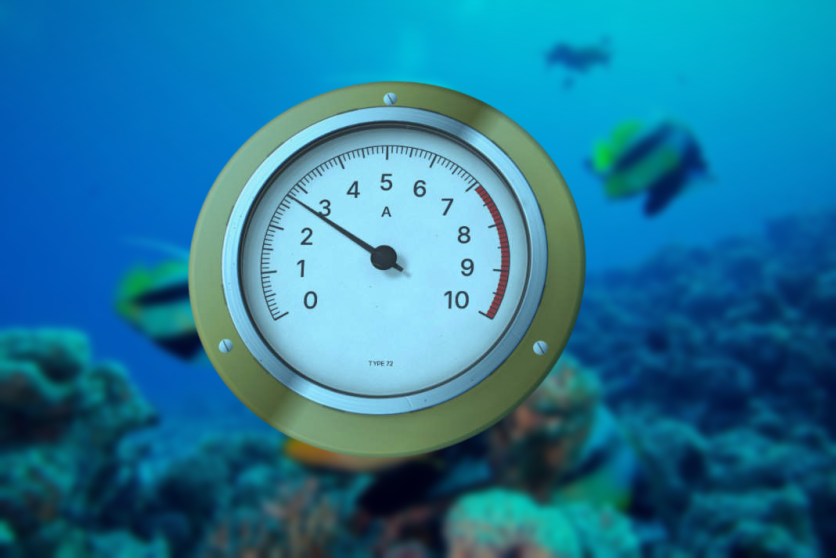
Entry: 2.7A
